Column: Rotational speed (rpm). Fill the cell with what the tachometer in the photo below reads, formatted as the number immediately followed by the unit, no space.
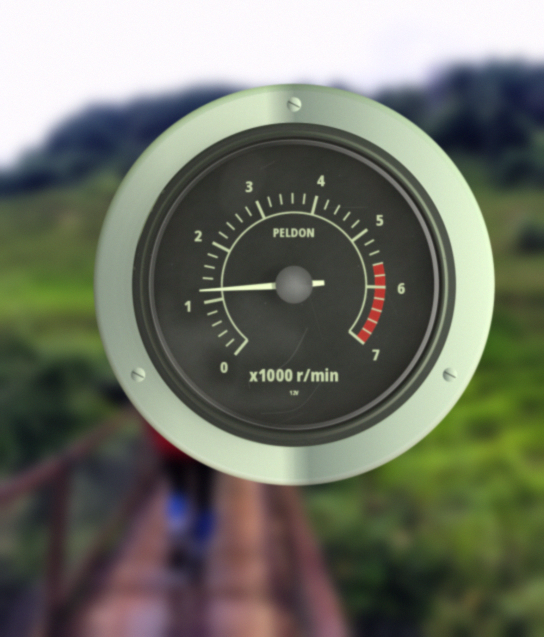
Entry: 1200rpm
